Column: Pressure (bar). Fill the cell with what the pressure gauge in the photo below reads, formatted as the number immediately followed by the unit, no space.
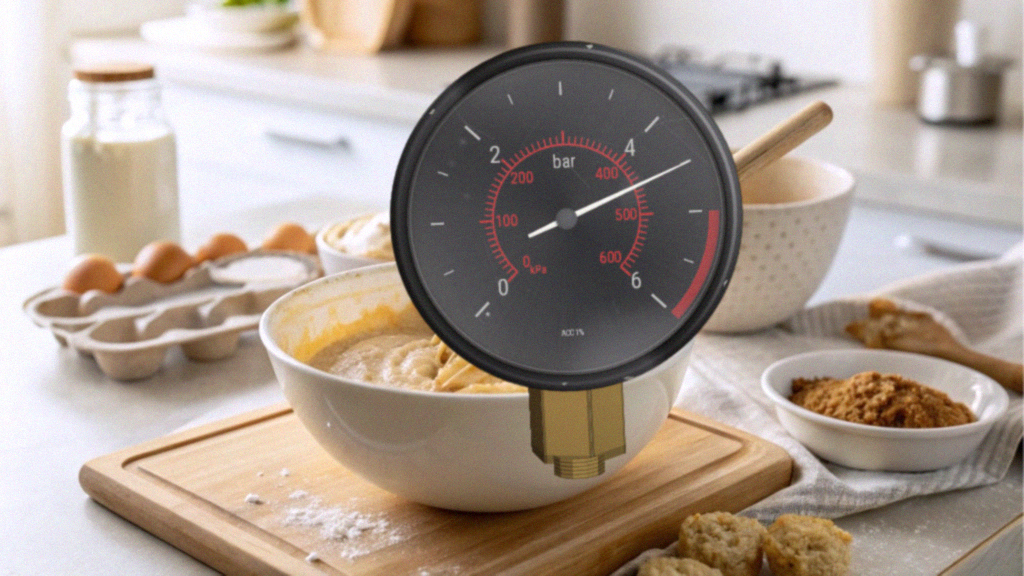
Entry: 4.5bar
